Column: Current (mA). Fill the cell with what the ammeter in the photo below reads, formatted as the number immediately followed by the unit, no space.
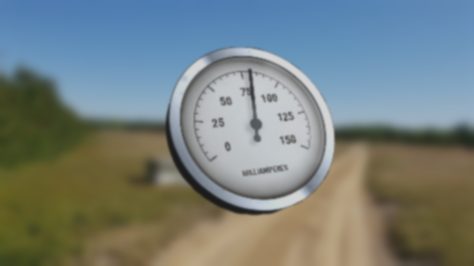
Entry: 80mA
